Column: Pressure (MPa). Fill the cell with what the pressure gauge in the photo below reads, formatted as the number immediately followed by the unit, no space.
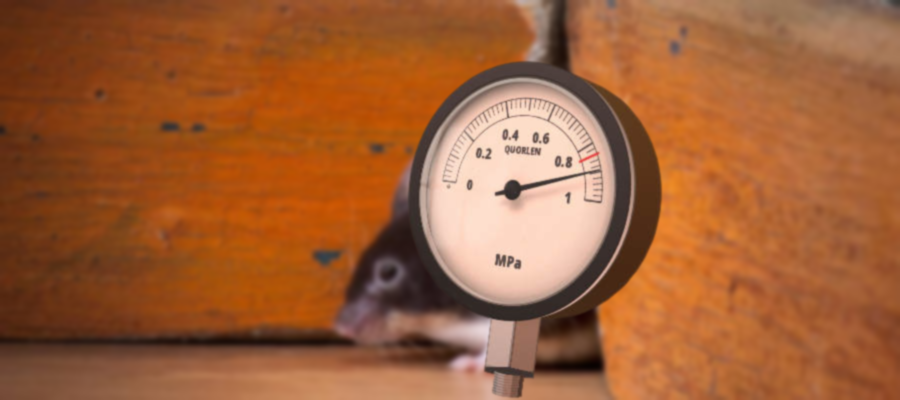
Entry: 0.9MPa
